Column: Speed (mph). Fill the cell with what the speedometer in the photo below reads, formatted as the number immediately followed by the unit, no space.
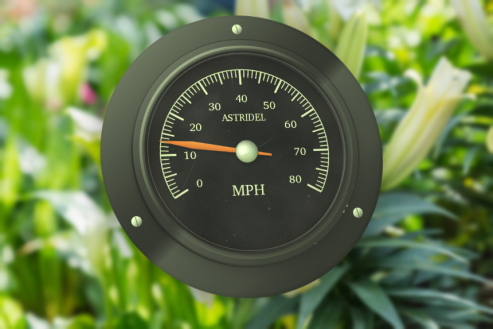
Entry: 13mph
